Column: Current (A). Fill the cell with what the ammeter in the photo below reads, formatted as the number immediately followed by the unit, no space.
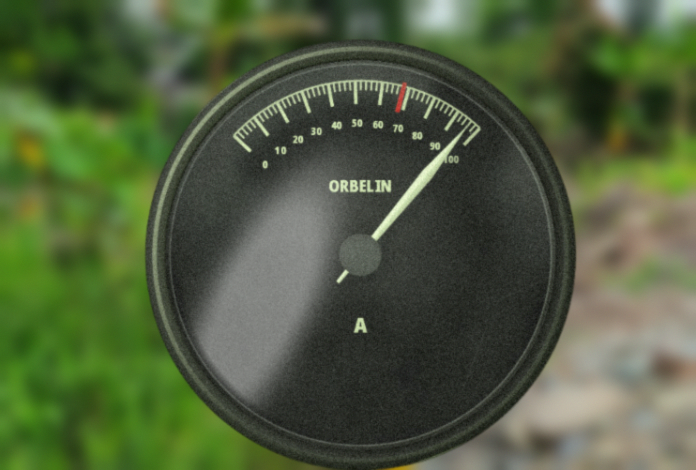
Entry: 96A
